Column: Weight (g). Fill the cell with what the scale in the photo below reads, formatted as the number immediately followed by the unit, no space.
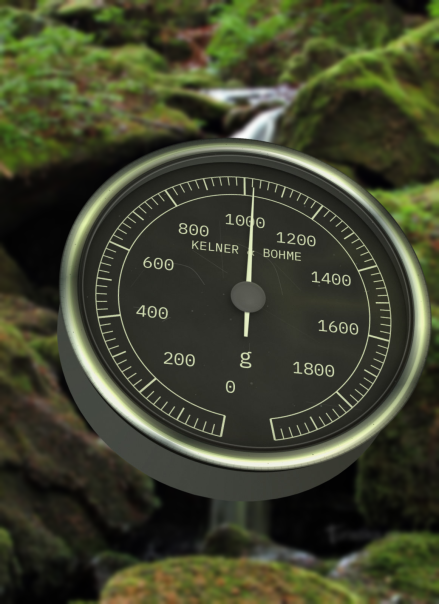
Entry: 1020g
